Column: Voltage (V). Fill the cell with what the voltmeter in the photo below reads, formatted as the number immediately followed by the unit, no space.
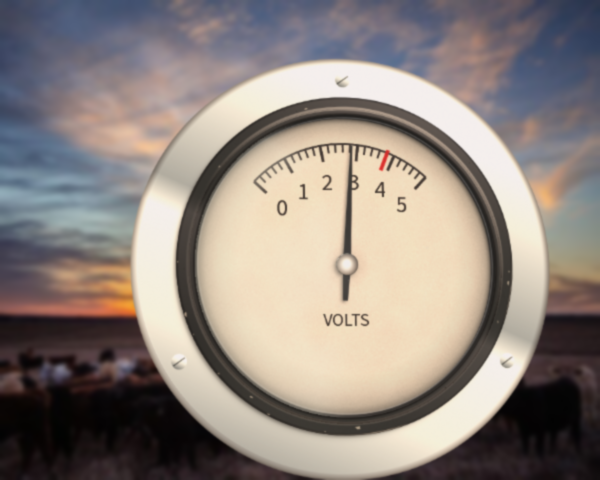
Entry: 2.8V
